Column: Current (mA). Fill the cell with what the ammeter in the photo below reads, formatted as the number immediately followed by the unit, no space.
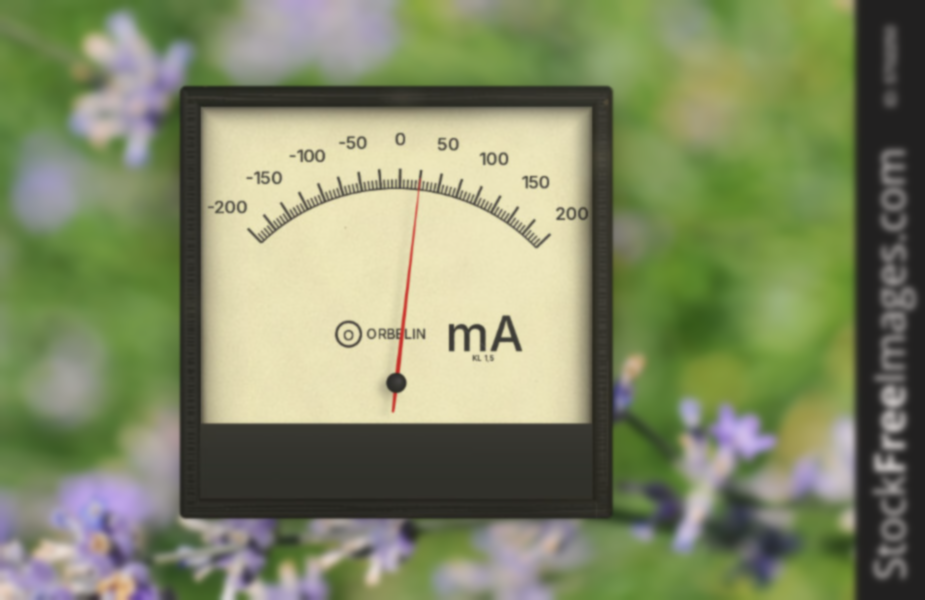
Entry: 25mA
